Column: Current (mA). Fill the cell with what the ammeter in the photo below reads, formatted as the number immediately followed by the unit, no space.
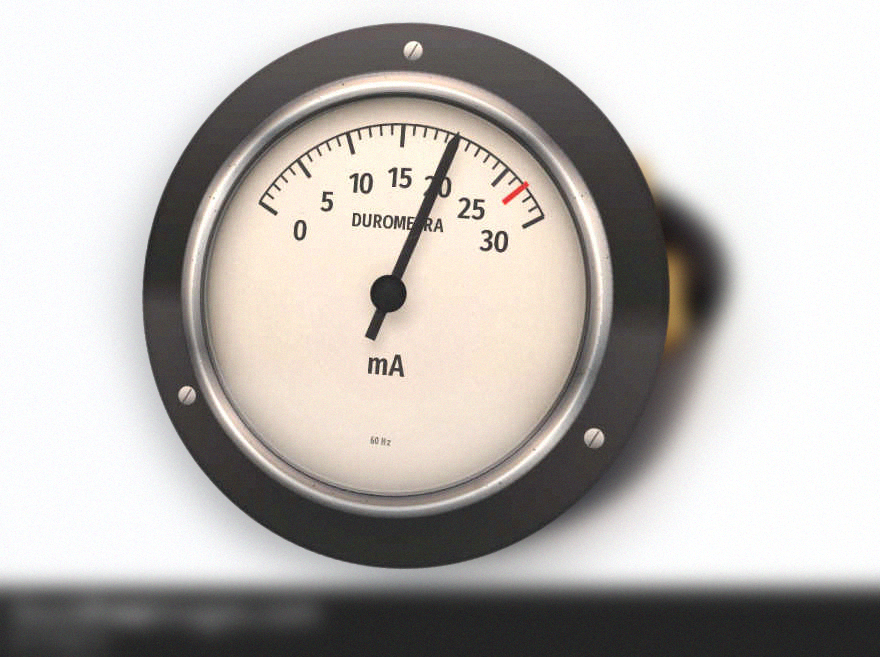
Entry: 20mA
